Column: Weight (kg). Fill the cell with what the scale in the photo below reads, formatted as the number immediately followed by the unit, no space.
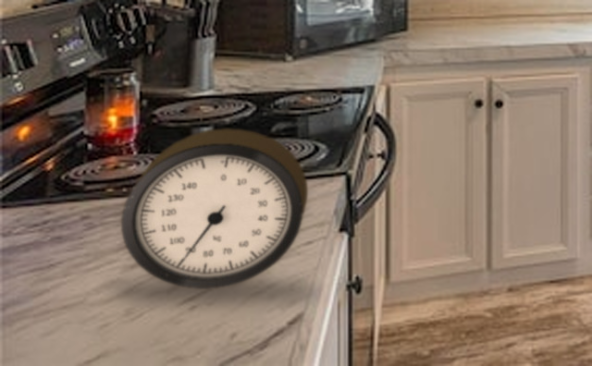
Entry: 90kg
